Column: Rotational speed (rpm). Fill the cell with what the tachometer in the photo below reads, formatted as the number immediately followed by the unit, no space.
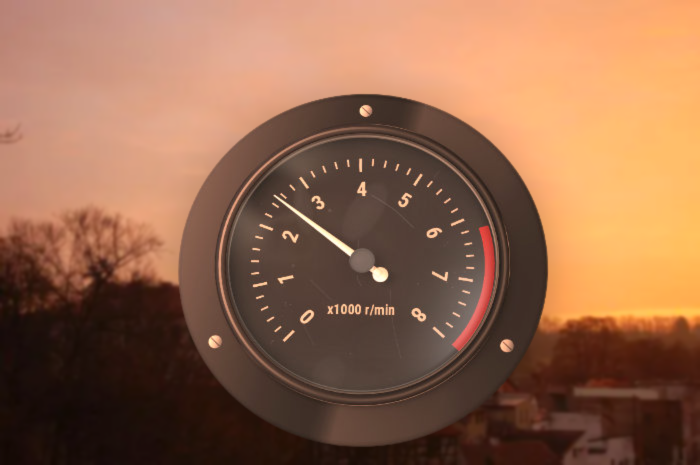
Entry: 2500rpm
